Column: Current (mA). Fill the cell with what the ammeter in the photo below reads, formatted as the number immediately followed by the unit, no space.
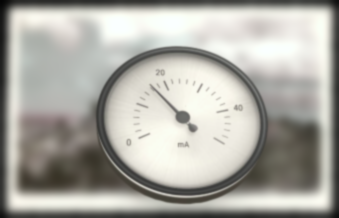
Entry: 16mA
